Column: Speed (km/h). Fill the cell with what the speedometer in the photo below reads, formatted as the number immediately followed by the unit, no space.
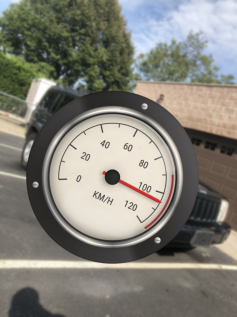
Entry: 105km/h
